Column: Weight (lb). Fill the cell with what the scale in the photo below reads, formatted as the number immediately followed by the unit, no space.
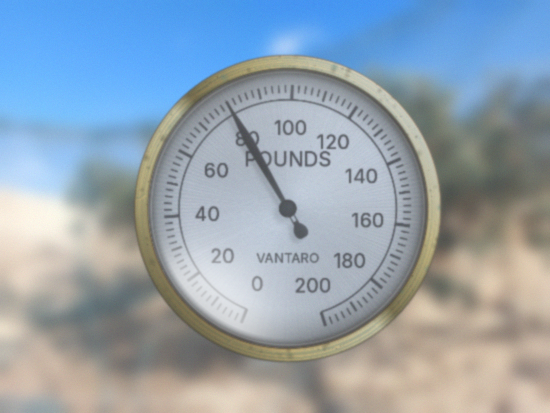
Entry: 80lb
